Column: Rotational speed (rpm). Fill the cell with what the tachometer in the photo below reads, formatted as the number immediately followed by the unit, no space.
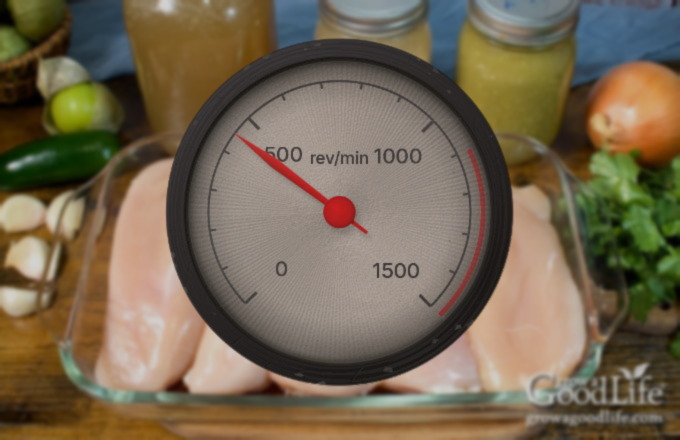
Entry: 450rpm
